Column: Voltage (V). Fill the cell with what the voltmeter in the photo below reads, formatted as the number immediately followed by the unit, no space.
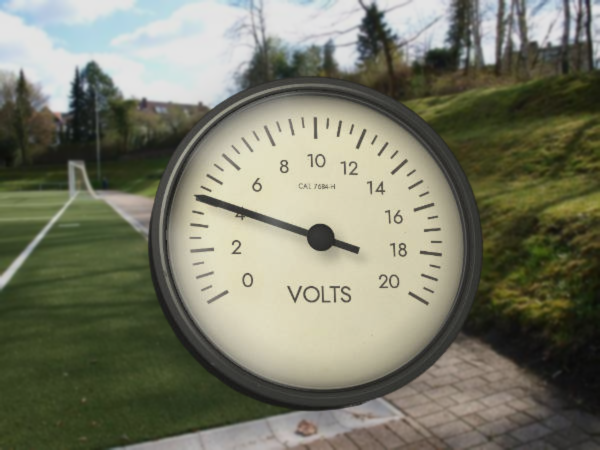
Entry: 4V
